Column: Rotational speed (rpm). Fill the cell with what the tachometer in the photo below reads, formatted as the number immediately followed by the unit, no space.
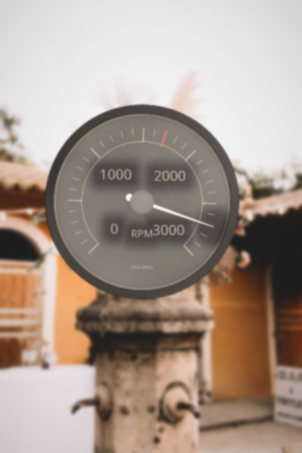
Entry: 2700rpm
